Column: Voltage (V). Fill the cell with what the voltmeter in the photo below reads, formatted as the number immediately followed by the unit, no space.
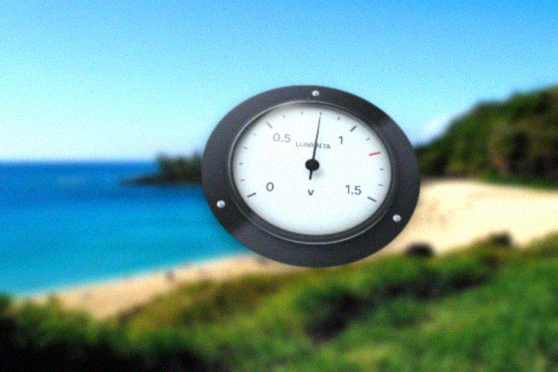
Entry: 0.8V
